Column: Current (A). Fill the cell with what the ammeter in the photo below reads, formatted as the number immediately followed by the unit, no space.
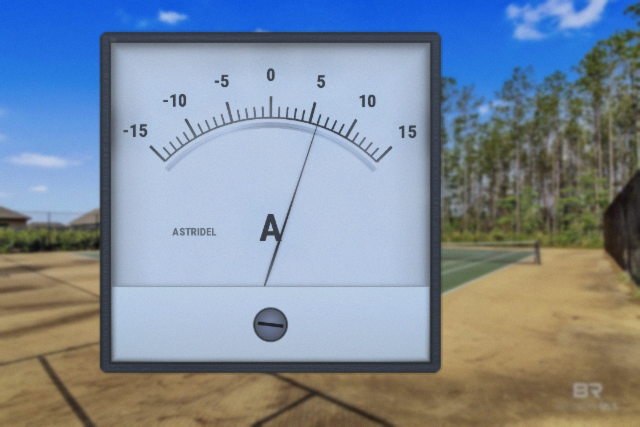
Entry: 6A
